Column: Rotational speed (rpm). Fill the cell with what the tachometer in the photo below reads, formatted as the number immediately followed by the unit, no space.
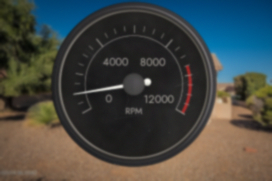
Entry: 1000rpm
